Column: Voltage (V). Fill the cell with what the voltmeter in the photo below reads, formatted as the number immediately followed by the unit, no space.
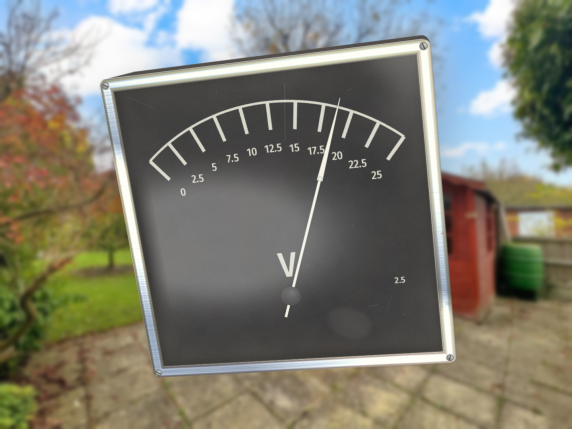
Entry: 18.75V
